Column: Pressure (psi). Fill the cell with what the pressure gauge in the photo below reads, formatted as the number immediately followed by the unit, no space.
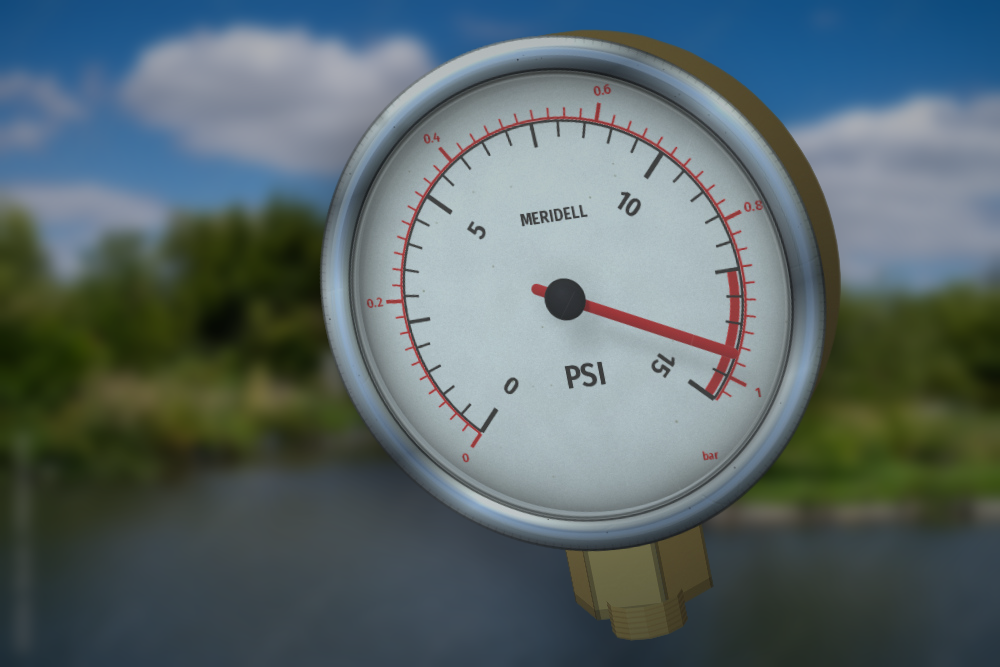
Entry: 14psi
